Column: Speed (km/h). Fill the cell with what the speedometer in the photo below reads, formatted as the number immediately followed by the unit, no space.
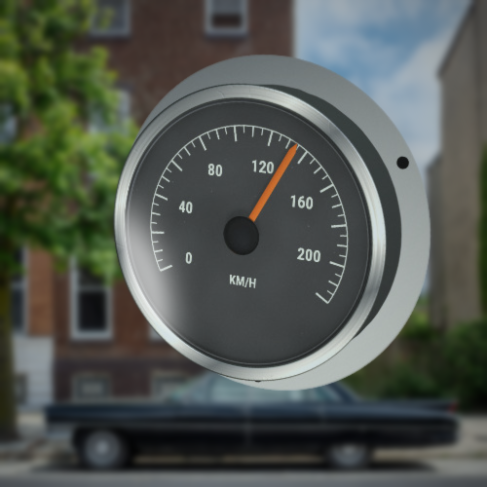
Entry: 135km/h
